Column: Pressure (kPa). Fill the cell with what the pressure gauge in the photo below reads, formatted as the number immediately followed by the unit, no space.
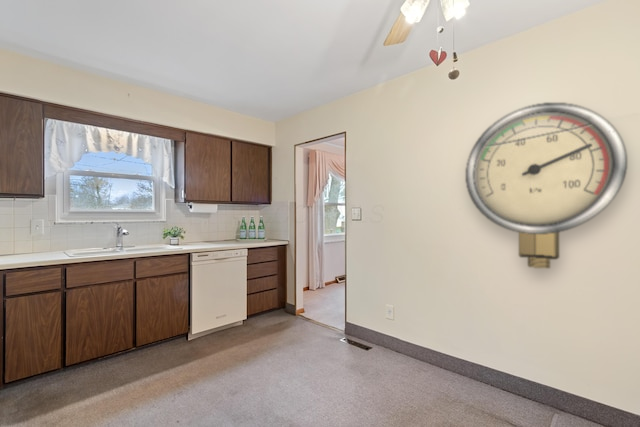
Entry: 77.5kPa
